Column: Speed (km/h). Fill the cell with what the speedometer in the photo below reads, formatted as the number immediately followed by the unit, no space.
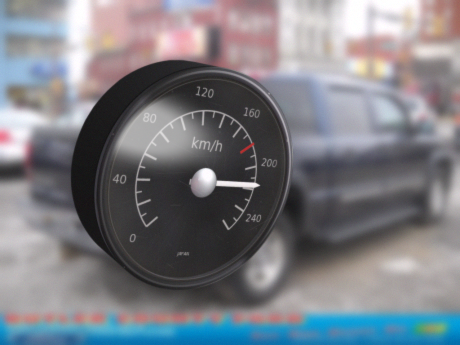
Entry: 215km/h
